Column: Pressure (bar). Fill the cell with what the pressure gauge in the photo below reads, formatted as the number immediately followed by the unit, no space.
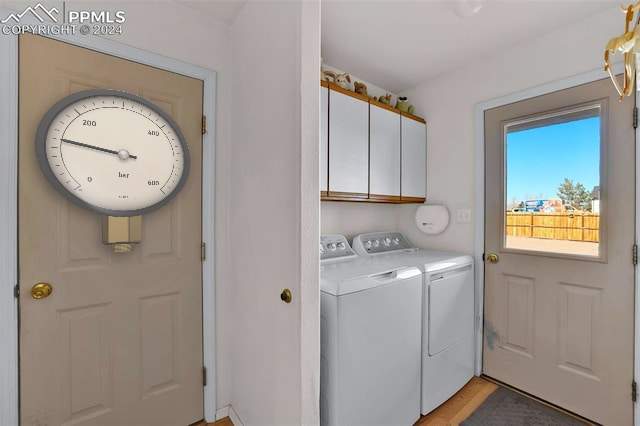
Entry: 120bar
